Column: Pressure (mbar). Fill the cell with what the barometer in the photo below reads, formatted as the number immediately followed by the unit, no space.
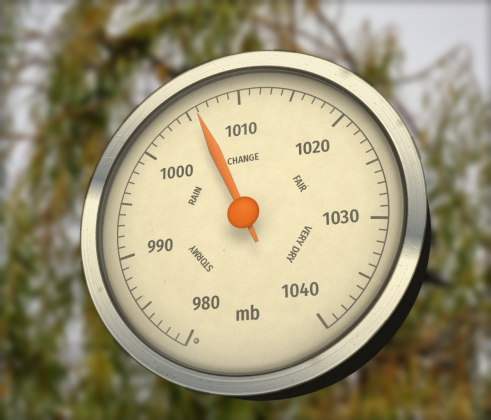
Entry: 1006mbar
